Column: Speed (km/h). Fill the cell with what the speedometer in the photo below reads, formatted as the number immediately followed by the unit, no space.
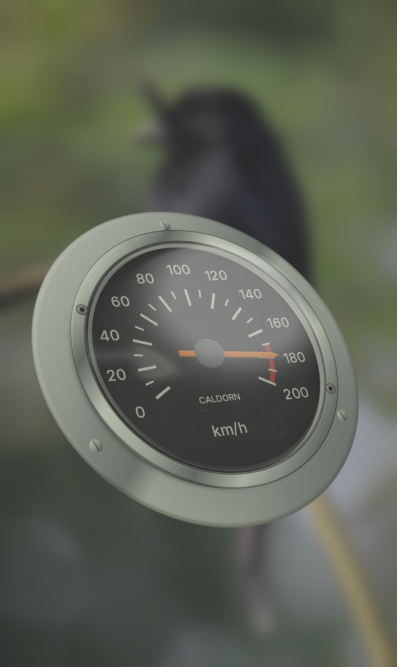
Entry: 180km/h
